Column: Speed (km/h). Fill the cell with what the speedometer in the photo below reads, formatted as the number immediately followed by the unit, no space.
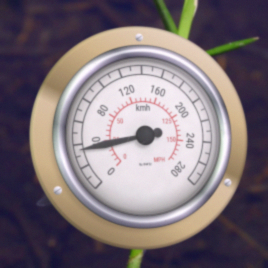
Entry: 35km/h
